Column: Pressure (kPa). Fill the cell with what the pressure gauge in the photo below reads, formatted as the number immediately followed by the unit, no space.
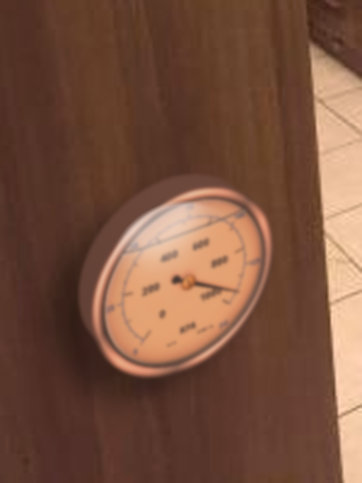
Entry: 950kPa
